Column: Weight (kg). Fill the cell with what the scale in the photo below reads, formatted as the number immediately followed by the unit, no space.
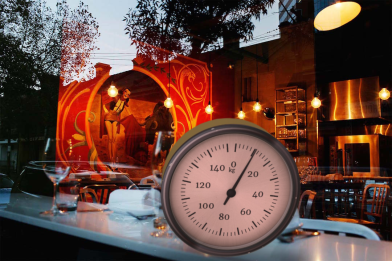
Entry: 10kg
